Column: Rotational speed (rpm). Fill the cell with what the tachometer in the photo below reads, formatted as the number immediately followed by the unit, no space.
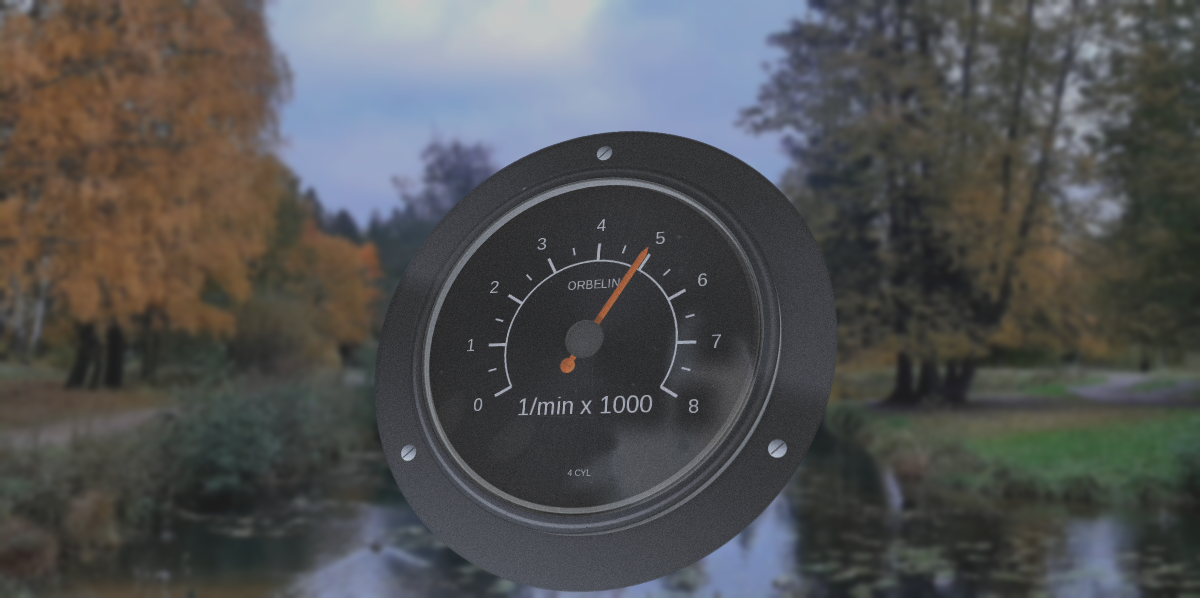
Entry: 5000rpm
